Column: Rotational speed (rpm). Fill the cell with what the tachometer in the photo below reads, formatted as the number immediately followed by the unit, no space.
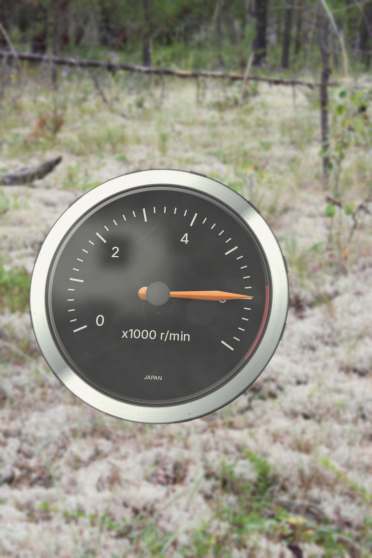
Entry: 6000rpm
